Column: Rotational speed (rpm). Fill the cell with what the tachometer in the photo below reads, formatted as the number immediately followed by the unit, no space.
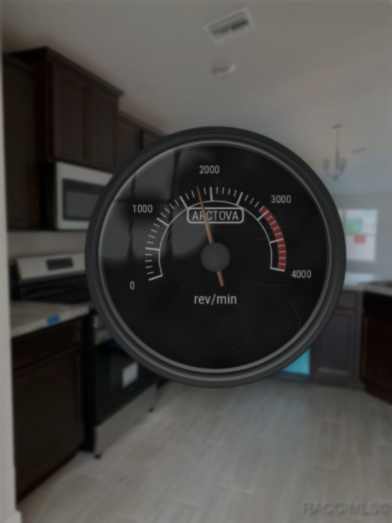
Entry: 1800rpm
